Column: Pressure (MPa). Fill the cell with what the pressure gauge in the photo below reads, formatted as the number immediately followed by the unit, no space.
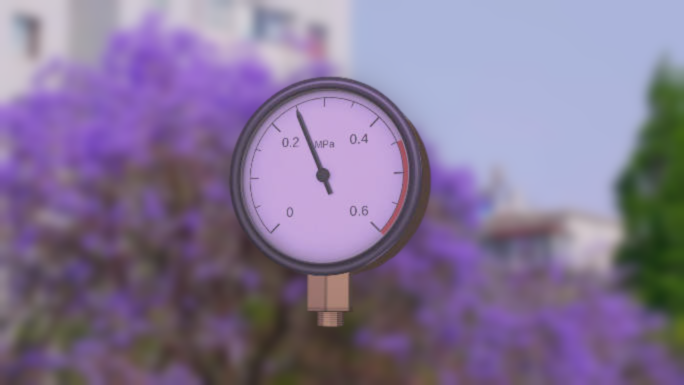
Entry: 0.25MPa
